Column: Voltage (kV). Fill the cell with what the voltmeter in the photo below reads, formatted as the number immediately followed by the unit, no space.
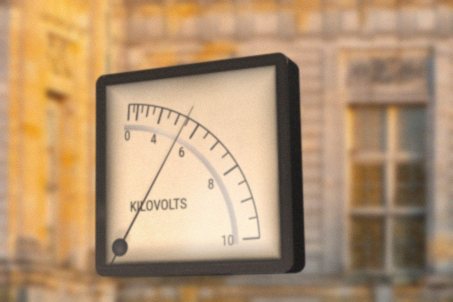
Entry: 5.5kV
